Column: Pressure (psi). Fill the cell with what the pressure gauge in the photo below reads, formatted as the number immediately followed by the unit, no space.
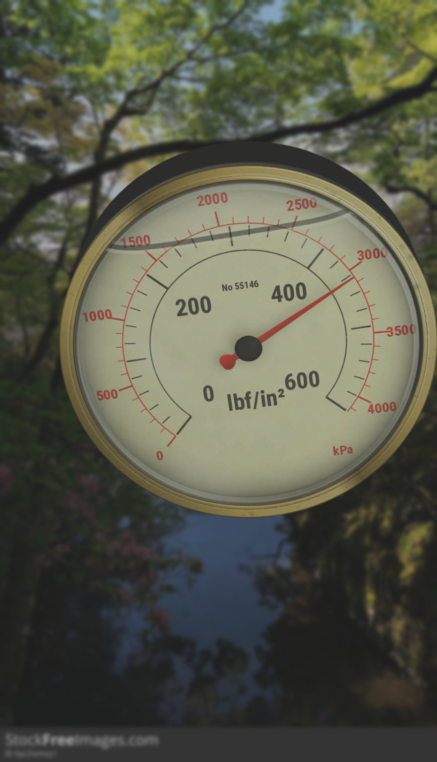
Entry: 440psi
